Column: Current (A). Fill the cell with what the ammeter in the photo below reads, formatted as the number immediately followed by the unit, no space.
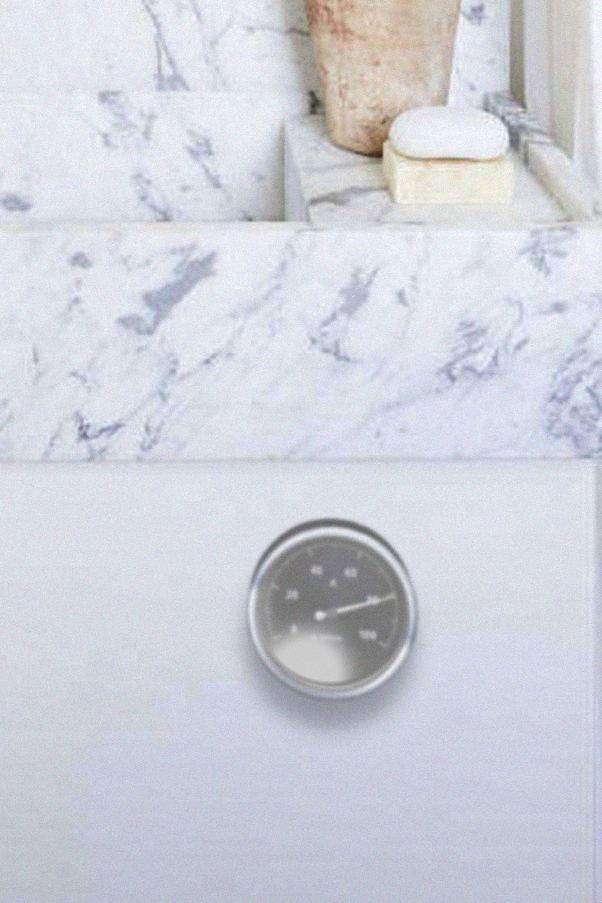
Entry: 80A
